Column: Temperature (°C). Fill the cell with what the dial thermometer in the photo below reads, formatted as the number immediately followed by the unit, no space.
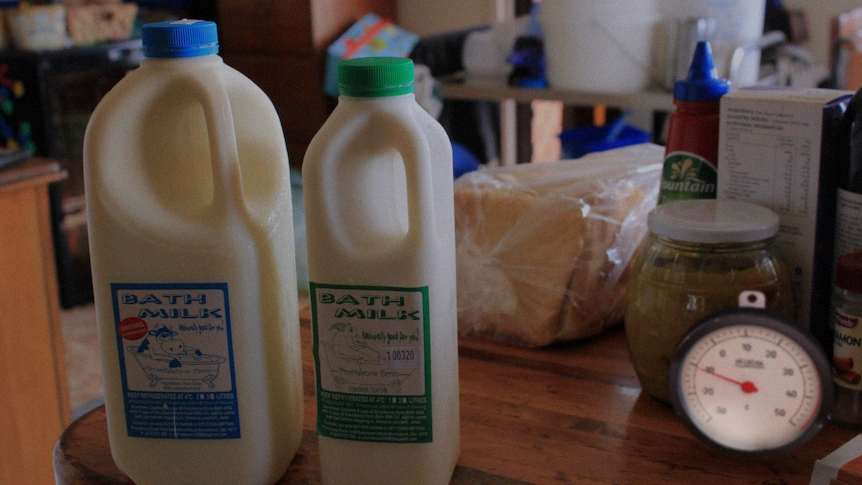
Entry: -10°C
